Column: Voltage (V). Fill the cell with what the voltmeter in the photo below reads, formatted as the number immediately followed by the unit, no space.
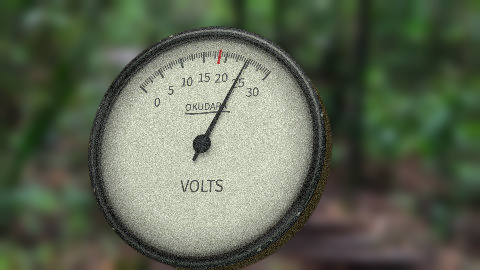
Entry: 25V
